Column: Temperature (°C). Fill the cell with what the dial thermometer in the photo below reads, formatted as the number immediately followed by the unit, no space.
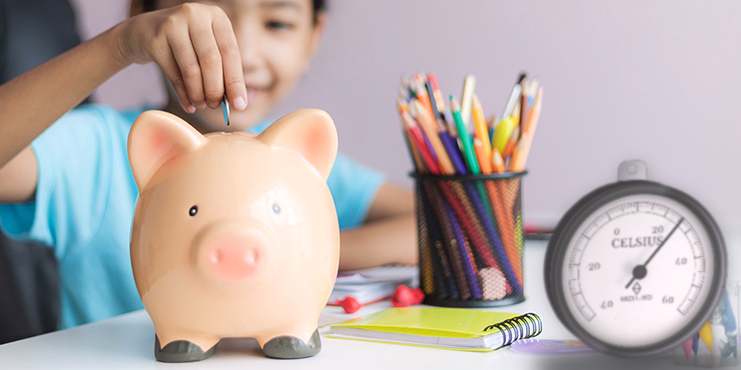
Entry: 25°C
